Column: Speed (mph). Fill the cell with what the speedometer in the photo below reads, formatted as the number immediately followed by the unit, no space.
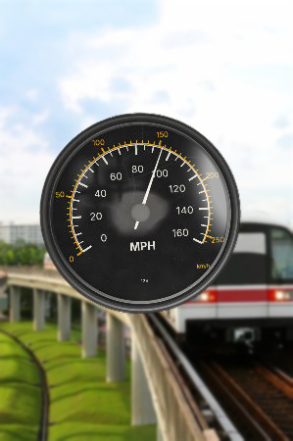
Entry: 95mph
